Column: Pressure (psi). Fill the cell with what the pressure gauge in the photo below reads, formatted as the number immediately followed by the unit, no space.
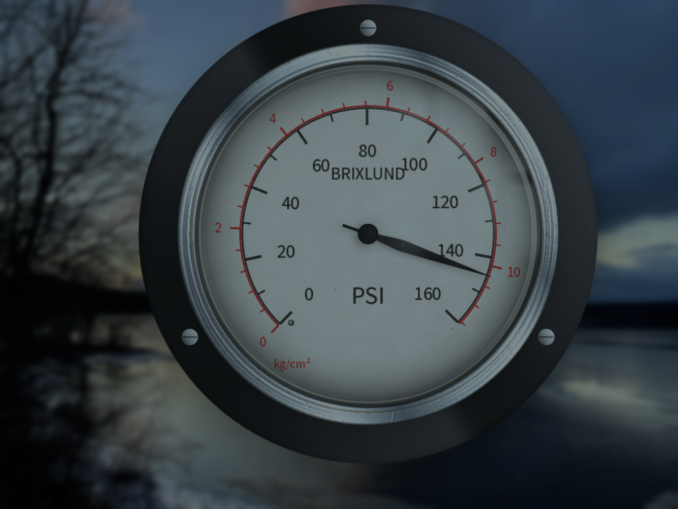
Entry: 145psi
